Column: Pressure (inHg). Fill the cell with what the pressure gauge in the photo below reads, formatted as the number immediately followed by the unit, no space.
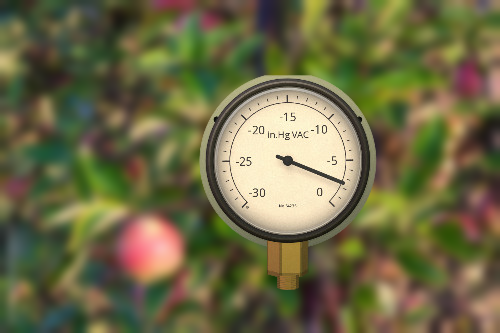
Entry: -2.5inHg
